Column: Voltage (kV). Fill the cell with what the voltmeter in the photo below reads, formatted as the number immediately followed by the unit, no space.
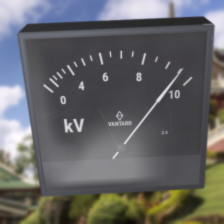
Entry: 9.5kV
